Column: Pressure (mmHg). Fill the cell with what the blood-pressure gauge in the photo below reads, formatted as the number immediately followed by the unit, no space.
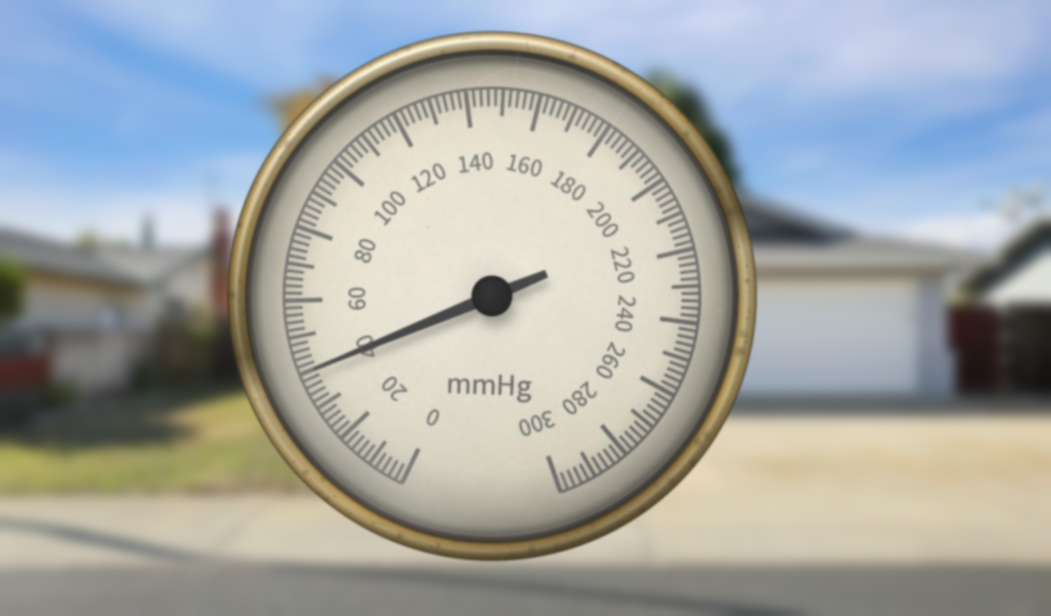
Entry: 40mmHg
